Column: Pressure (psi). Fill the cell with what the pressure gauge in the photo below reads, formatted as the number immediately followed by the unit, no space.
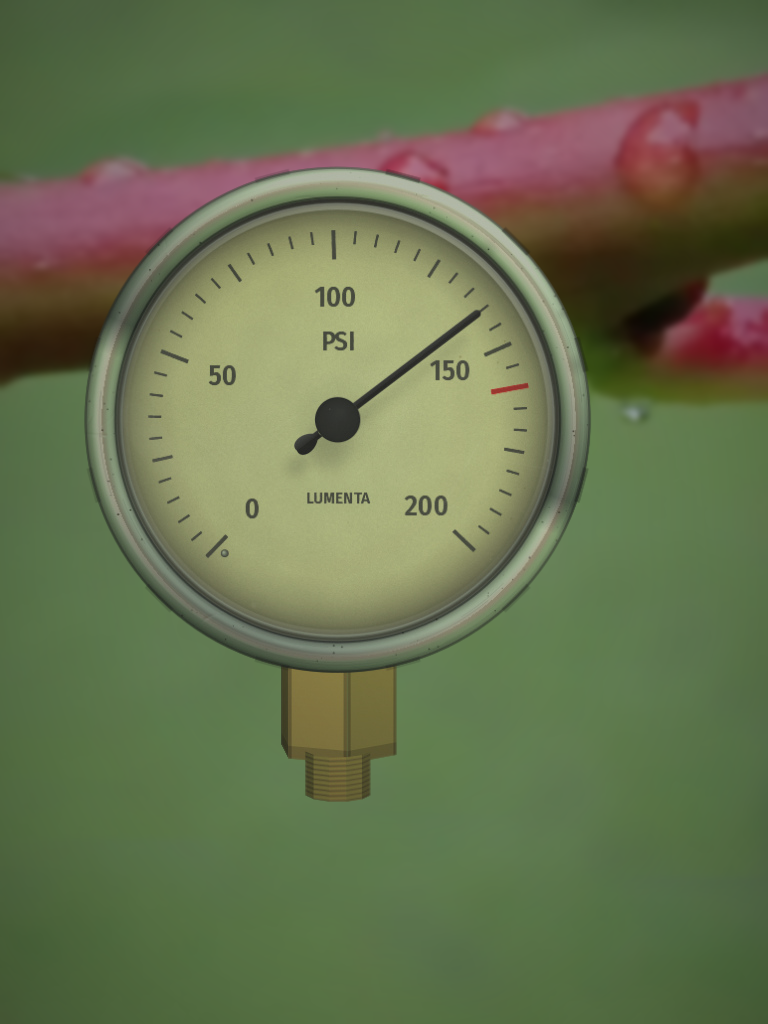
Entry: 140psi
